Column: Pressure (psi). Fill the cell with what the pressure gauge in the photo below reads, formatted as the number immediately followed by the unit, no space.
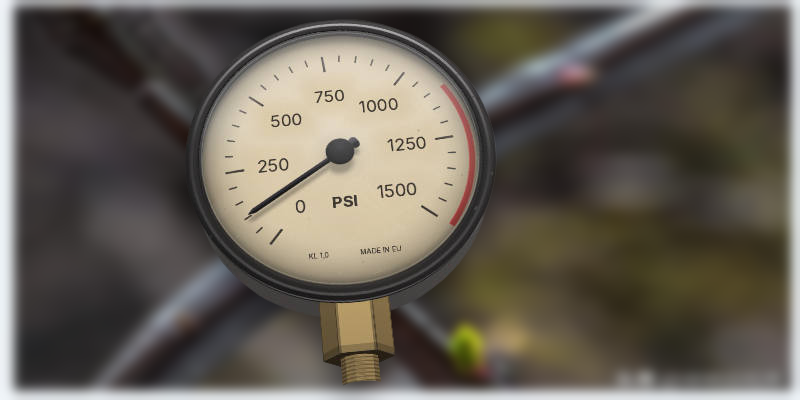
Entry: 100psi
